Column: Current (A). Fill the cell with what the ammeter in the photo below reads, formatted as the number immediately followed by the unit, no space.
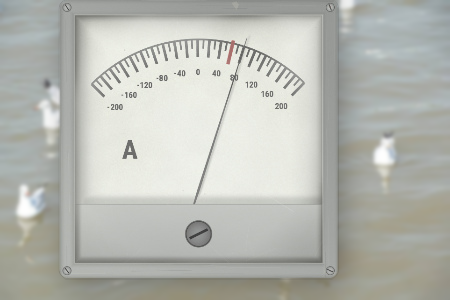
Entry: 80A
